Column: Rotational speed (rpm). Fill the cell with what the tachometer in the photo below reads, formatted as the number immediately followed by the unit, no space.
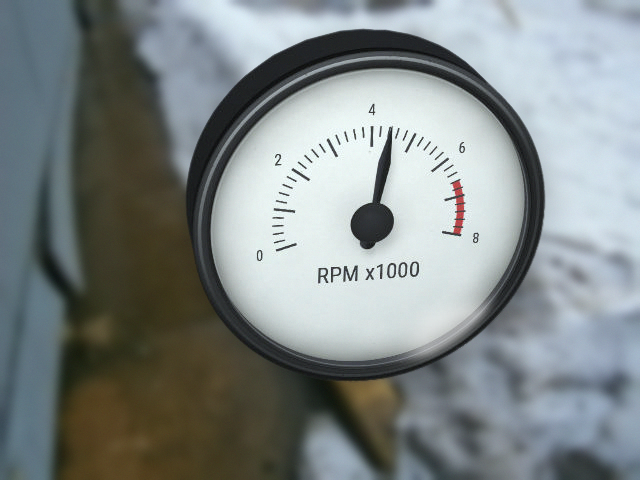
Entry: 4400rpm
